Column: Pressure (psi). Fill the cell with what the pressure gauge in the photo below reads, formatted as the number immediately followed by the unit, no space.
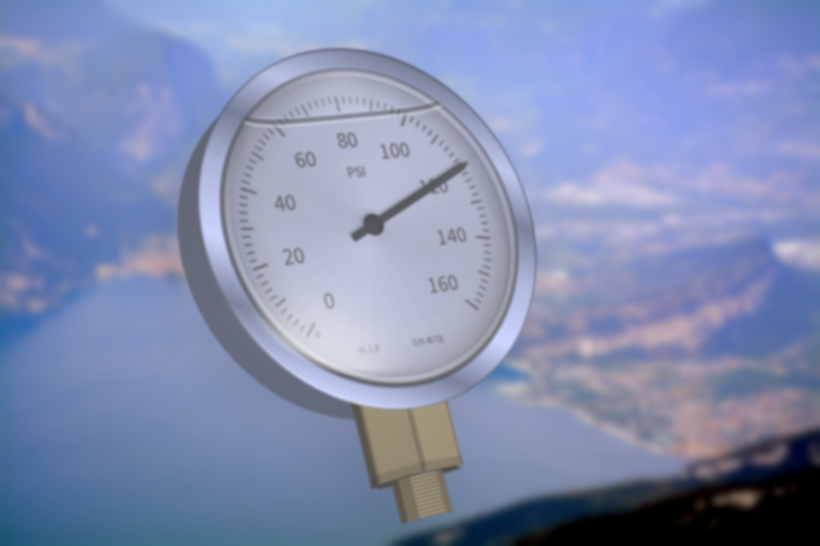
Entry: 120psi
